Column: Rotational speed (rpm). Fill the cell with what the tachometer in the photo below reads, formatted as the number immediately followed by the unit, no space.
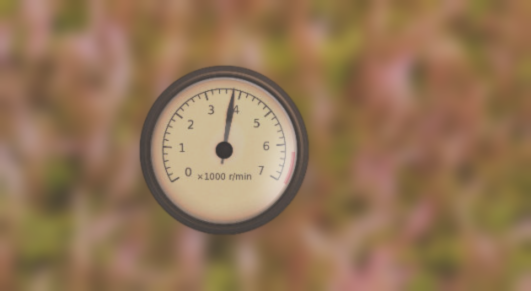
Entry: 3800rpm
